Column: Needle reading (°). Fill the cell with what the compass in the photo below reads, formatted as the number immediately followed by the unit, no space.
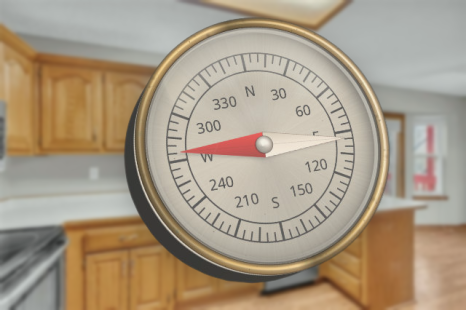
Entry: 275°
